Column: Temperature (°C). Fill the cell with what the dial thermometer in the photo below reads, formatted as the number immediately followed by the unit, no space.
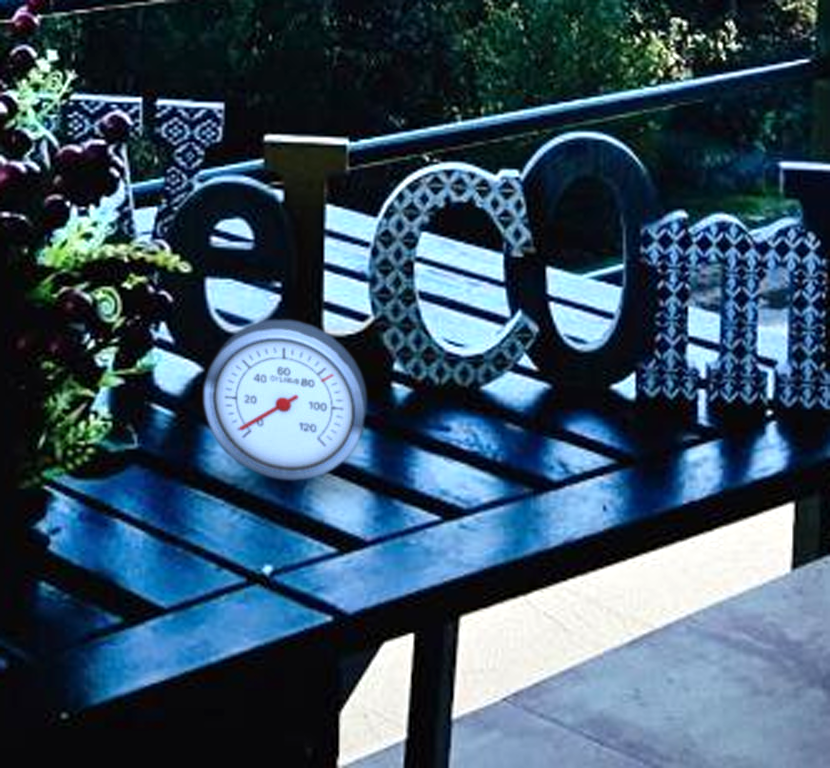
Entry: 4°C
